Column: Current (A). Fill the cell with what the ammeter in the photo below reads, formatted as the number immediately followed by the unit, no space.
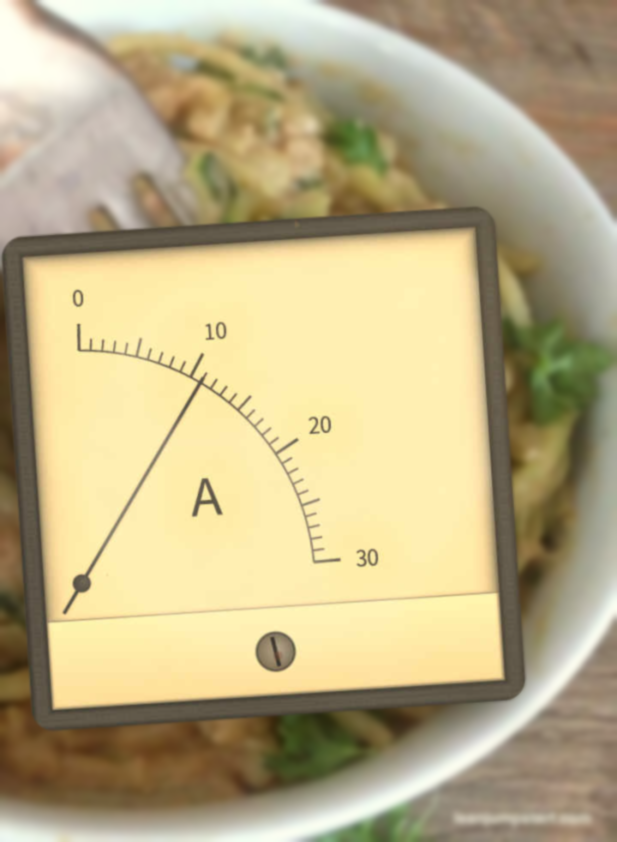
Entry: 11A
